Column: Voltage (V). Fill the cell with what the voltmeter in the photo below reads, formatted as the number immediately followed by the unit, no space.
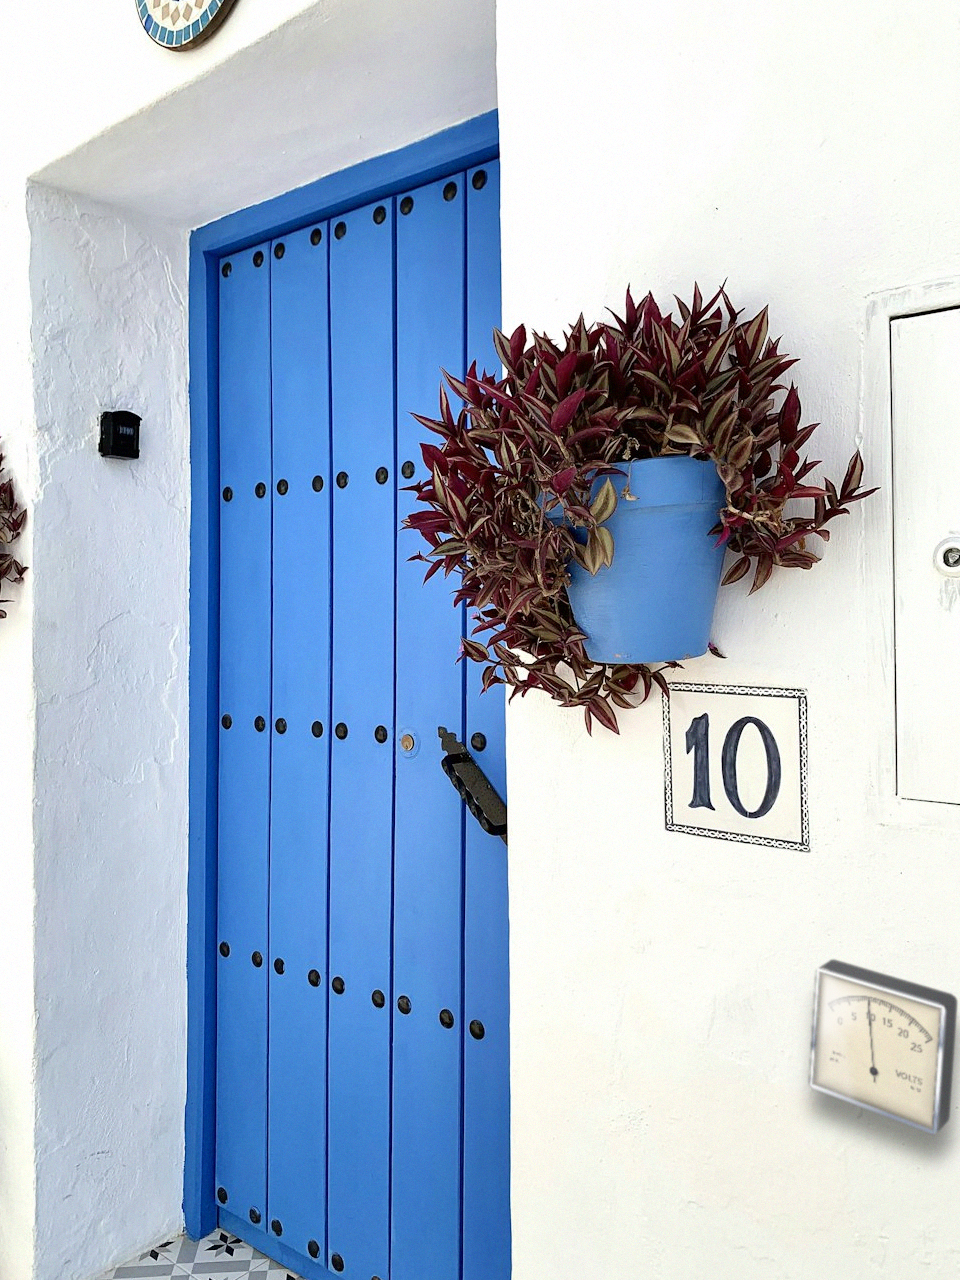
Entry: 10V
